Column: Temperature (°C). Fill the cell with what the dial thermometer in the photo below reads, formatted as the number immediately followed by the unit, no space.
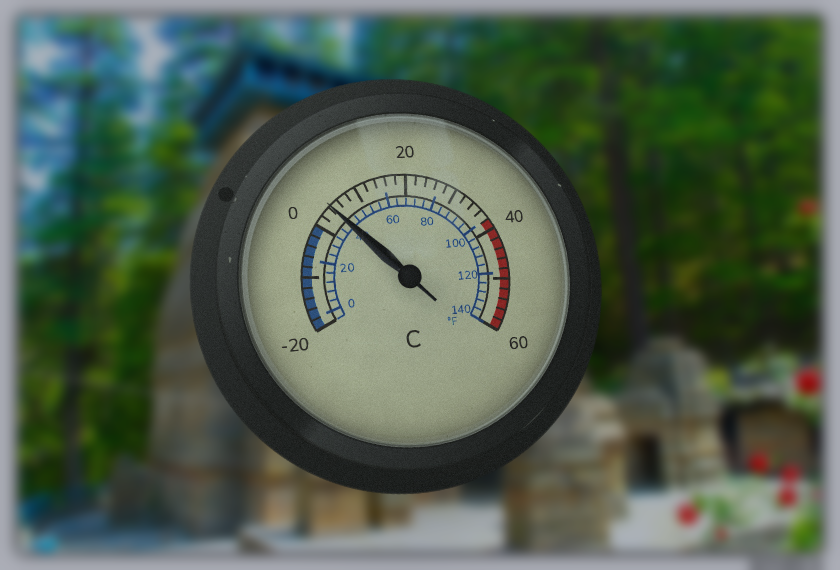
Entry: 4°C
